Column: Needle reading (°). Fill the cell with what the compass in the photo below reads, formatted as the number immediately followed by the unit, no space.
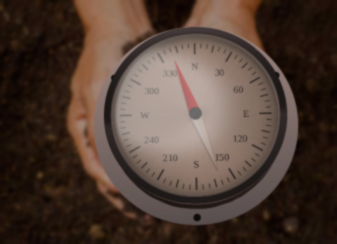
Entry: 340°
